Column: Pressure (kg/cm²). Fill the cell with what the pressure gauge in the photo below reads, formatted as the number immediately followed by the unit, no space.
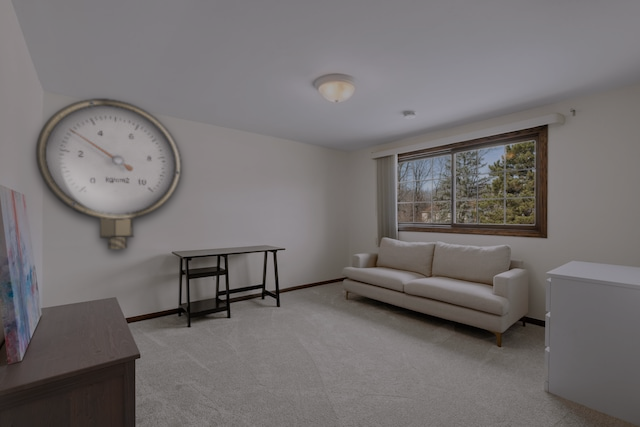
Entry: 3kg/cm²
